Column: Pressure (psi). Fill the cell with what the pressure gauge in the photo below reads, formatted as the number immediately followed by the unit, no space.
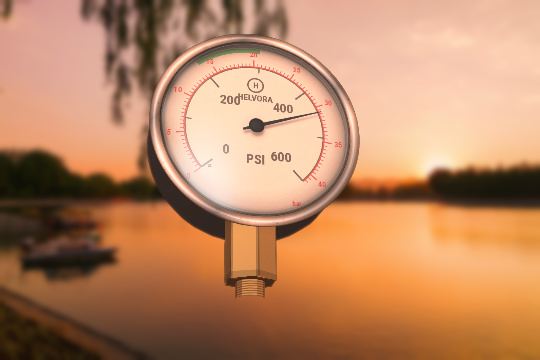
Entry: 450psi
